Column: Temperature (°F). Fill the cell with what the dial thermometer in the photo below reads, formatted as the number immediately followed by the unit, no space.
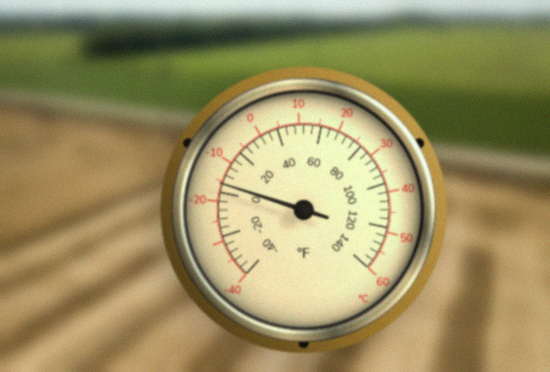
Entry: 4°F
